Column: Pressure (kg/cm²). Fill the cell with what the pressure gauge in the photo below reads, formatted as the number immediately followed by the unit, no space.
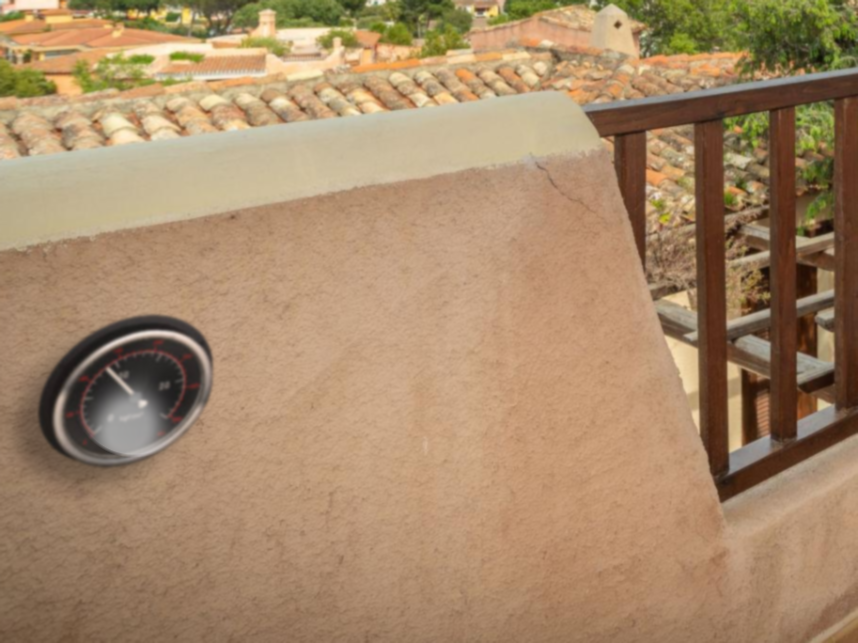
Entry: 9kg/cm²
